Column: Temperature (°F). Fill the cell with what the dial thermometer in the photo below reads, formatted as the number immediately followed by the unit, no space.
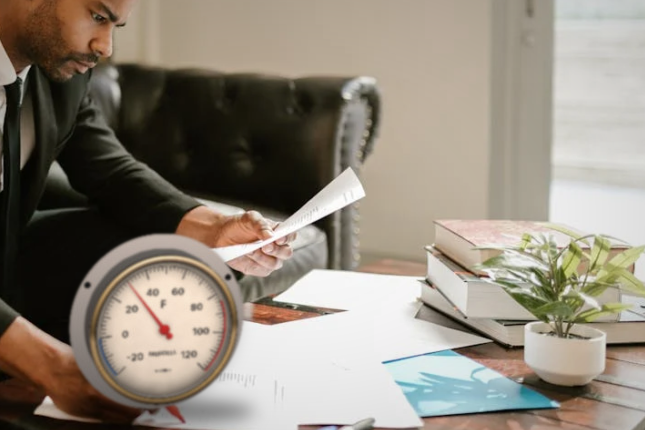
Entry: 30°F
